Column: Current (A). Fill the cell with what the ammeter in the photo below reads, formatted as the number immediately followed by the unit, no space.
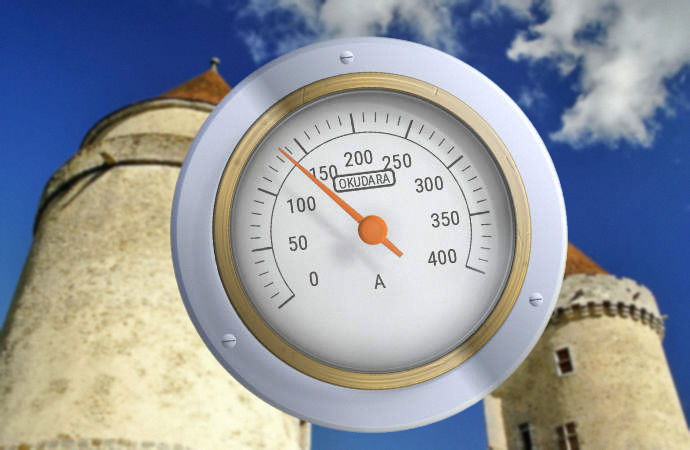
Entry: 135A
